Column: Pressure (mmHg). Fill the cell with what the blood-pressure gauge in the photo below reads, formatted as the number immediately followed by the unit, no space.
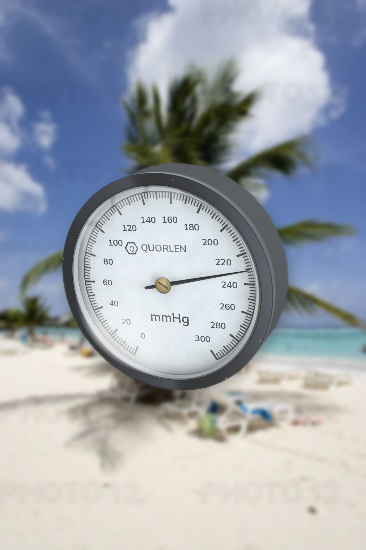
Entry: 230mmHg
